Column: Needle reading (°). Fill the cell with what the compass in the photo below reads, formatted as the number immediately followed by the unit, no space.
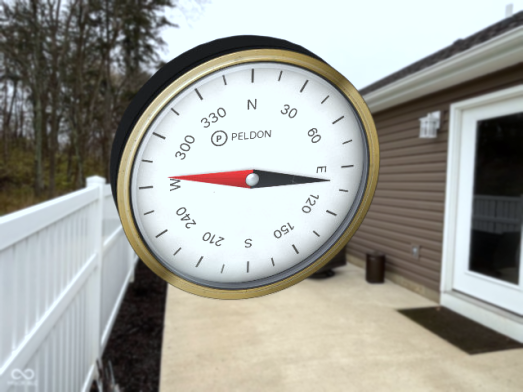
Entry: 277.5°
